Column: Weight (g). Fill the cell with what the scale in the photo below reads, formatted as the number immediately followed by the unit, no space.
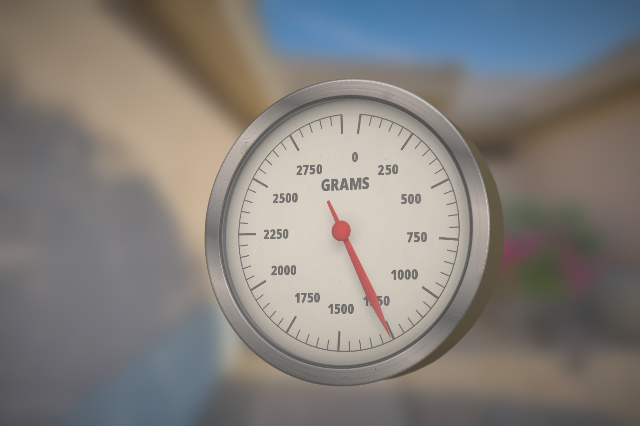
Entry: 1250g
